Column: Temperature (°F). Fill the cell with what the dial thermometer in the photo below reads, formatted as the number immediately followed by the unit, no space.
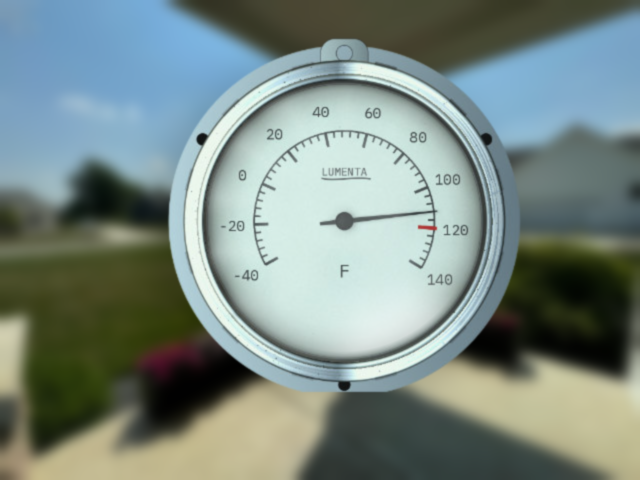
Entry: 112°F
